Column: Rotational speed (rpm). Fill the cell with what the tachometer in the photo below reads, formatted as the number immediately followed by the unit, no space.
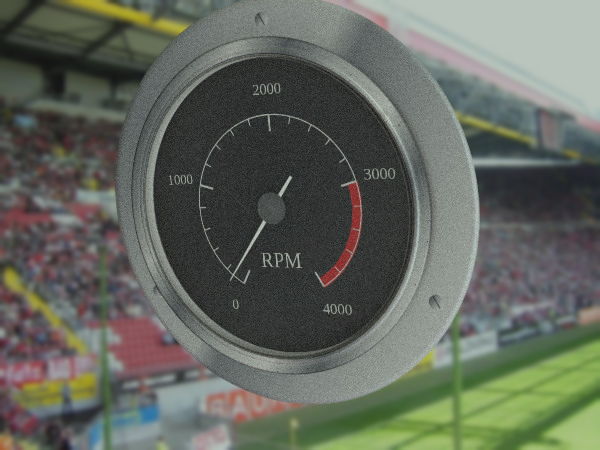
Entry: 100rpm
